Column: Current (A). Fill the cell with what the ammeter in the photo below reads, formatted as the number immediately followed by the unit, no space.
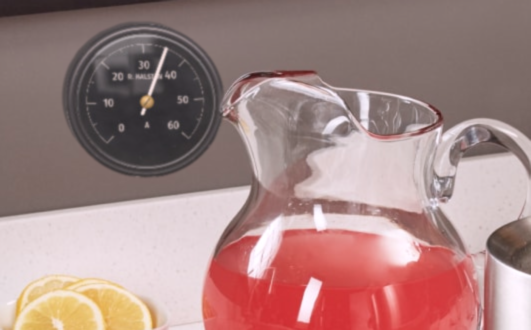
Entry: 35A
